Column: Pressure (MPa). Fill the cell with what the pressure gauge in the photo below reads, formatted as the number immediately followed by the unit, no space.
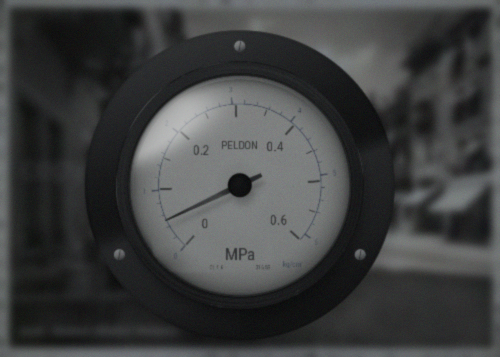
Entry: 0.05MPa
